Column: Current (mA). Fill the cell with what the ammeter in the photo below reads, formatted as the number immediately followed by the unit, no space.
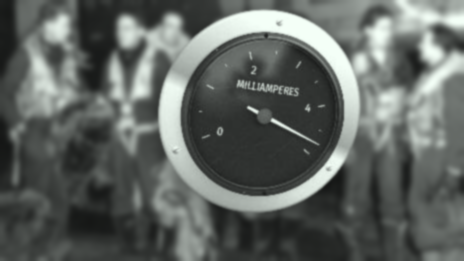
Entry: 4.75mA
